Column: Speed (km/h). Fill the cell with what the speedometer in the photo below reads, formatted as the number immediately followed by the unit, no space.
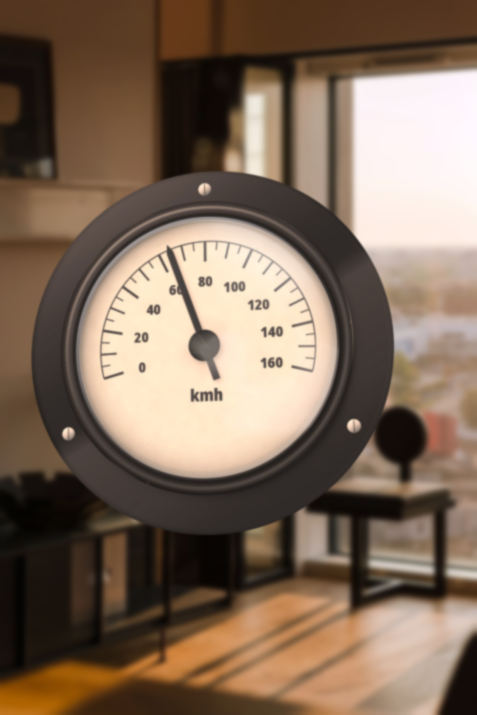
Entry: 65km/h
